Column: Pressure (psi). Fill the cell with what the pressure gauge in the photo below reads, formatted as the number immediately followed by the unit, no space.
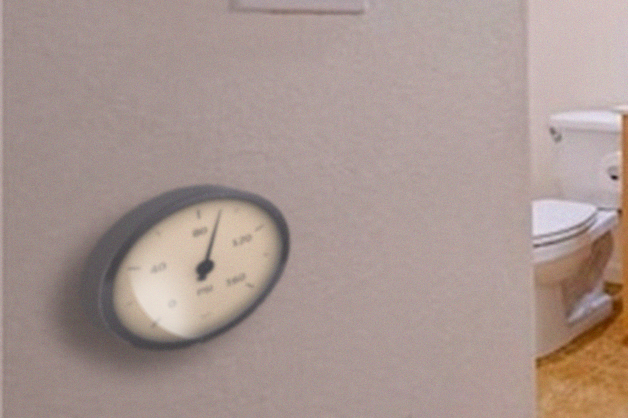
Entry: 90psi
